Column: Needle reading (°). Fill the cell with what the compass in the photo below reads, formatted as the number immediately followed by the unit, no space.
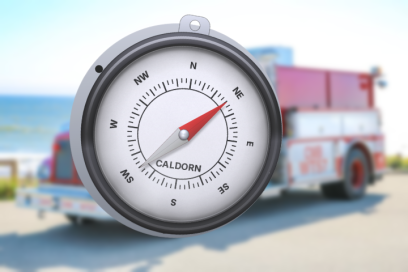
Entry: 45°
